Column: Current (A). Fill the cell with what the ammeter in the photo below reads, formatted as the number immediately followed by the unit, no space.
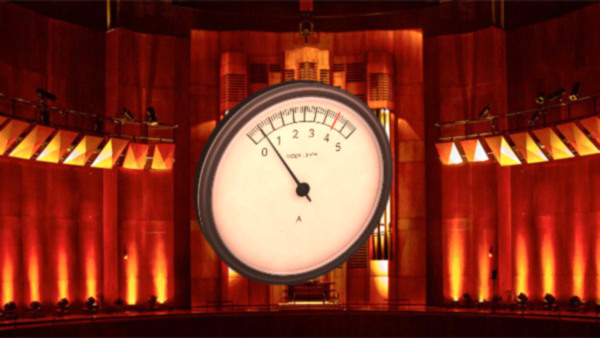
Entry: 0.5A
